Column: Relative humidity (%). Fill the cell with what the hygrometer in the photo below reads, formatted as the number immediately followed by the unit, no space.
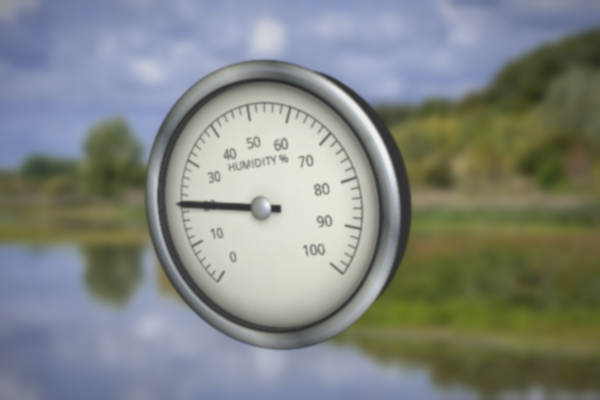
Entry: 20%
